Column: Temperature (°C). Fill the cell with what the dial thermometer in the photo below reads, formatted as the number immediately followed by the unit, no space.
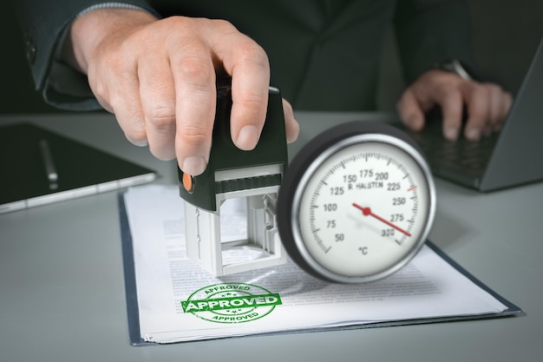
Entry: 287.5°C
